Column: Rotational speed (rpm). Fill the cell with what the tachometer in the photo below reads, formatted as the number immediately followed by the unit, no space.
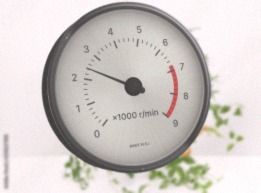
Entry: 2400rpm
